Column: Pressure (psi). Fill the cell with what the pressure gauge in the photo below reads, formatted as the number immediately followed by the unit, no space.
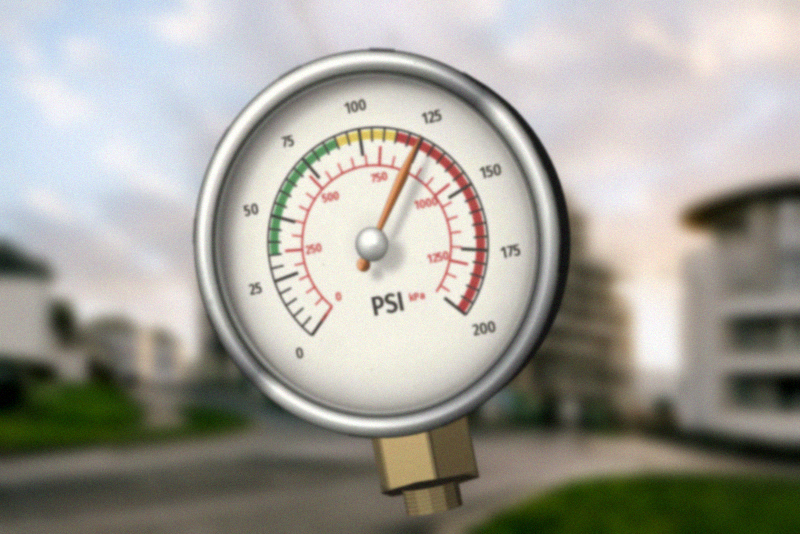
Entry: 125psi
